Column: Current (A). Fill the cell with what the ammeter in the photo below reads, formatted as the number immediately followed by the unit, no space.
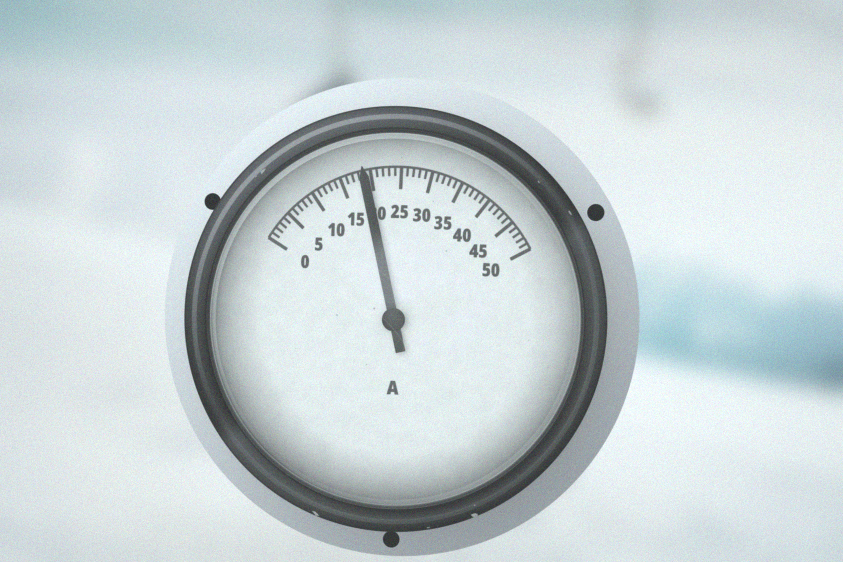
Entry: 19A
